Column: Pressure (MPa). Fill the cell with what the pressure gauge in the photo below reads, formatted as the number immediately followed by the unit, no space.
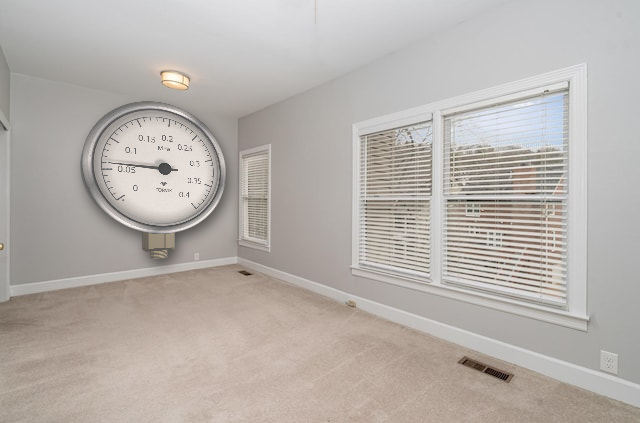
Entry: 0.06MPa
